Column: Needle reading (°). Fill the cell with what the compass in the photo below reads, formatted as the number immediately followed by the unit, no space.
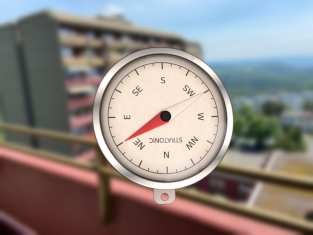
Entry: 60°
